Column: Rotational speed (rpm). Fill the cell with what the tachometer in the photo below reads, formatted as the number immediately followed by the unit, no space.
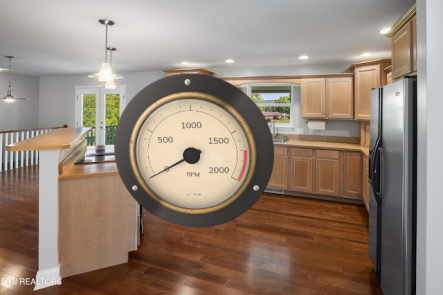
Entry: 0rpm
